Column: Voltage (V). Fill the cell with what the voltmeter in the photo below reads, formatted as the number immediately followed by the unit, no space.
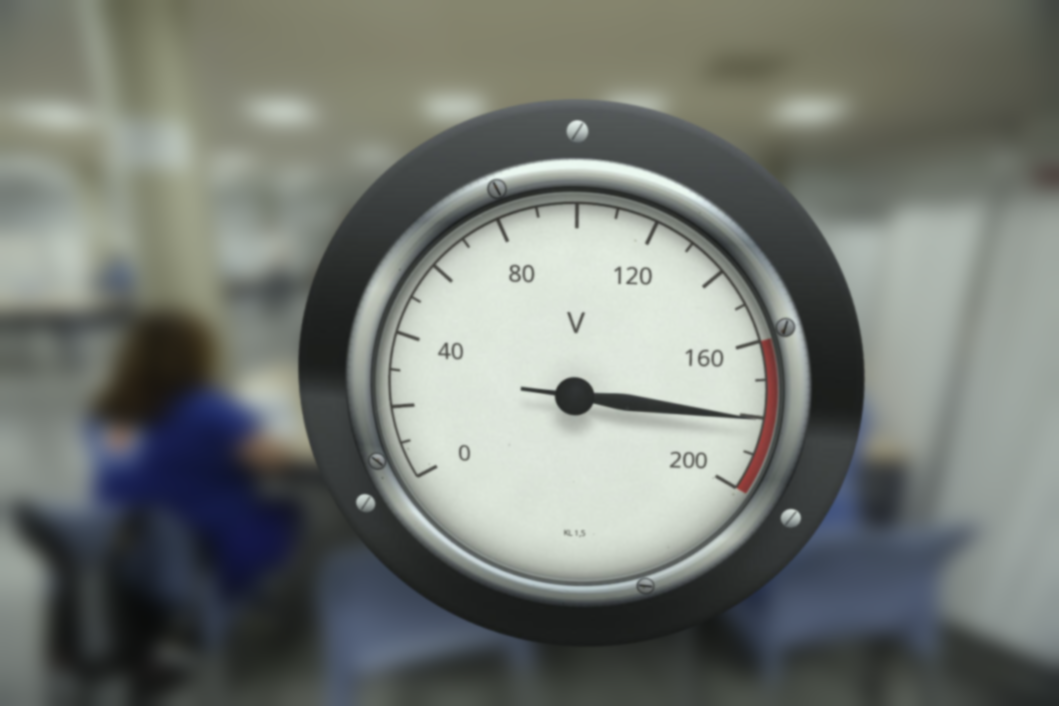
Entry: 180V
